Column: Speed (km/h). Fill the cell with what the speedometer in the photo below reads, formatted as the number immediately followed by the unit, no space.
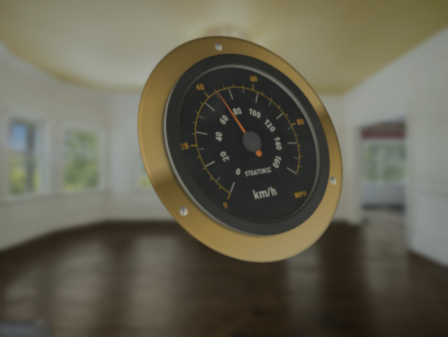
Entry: 70km/h
